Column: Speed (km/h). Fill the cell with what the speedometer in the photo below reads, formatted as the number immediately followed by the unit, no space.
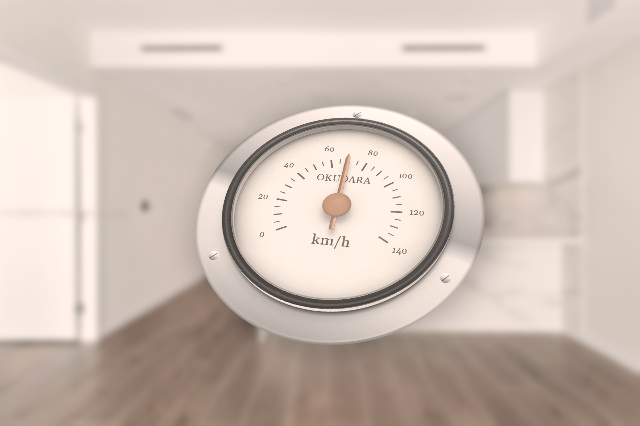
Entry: 70km/h
